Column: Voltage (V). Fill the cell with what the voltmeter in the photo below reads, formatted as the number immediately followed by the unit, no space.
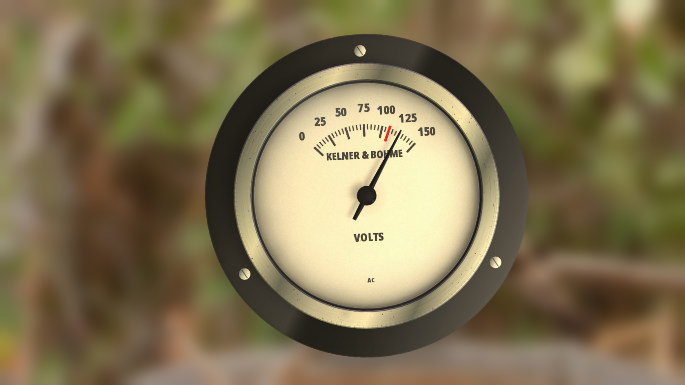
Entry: 125V
